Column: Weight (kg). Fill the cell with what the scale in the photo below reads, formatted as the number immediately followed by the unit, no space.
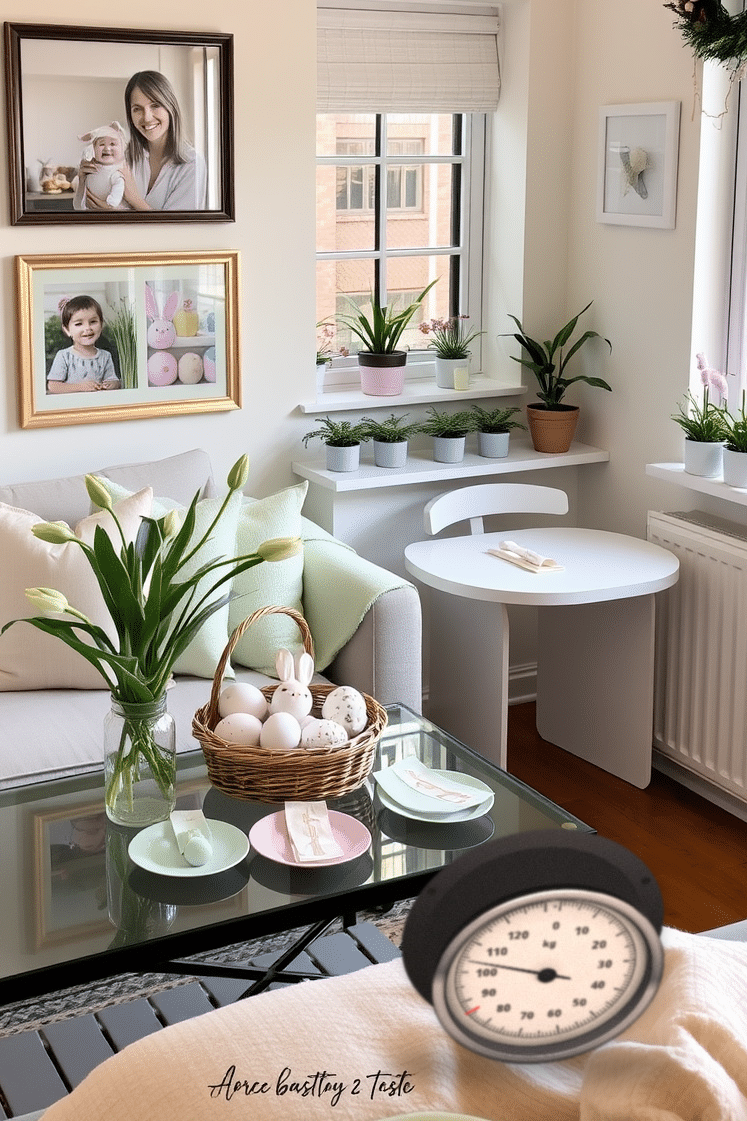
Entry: 105kg
